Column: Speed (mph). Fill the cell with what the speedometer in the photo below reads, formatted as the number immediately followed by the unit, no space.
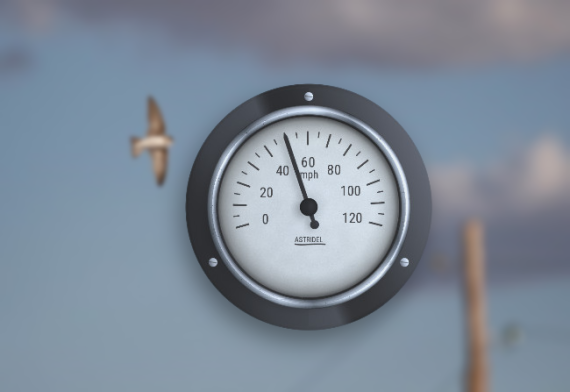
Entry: 50mph
